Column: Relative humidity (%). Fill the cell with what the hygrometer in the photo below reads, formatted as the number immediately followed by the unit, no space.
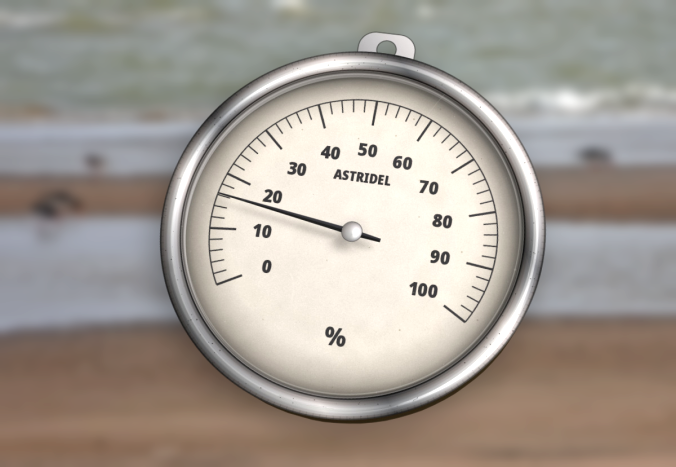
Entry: 16%
